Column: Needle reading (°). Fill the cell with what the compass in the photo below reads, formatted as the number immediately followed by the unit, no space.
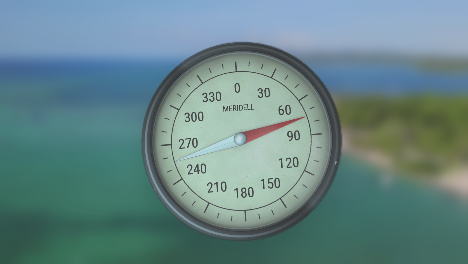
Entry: 75°
